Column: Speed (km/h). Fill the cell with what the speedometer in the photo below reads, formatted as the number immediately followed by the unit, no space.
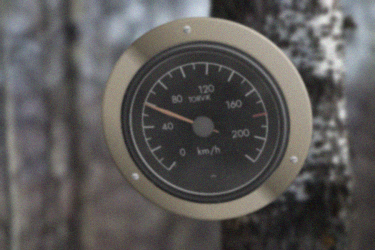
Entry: 60km/h
